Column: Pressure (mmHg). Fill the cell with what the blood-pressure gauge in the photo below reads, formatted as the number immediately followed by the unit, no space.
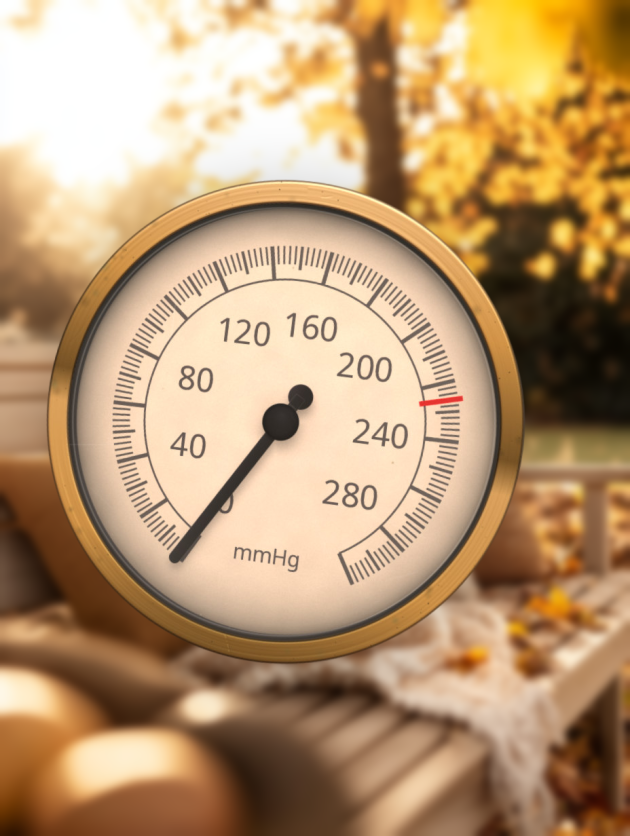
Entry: 2mmHg
